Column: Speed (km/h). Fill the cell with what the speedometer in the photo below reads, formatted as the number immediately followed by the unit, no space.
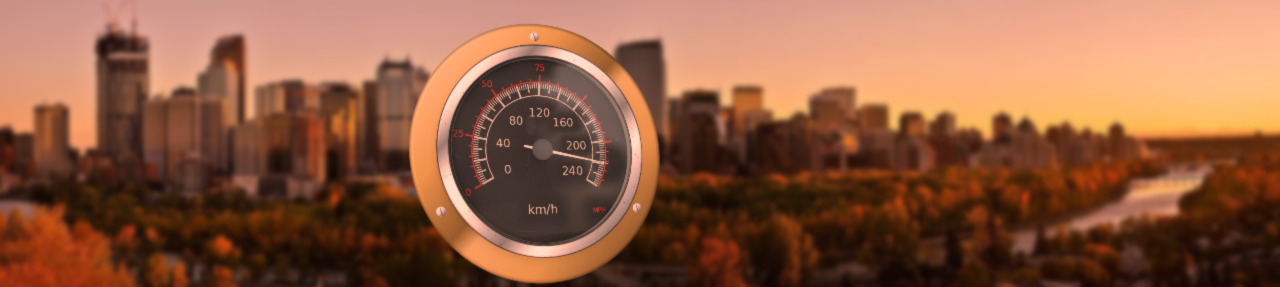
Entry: 220km/h
